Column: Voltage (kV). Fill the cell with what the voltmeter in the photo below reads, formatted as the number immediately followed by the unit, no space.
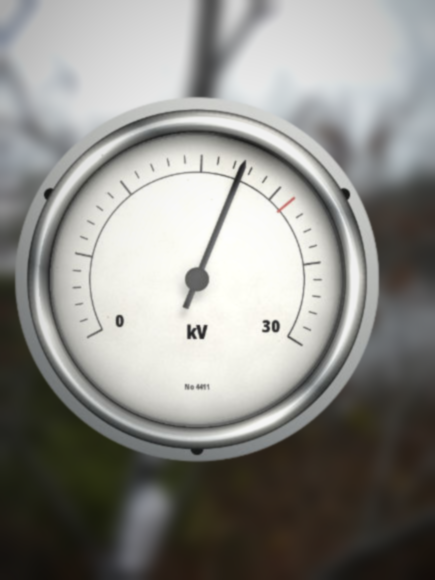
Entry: 17.5kV
